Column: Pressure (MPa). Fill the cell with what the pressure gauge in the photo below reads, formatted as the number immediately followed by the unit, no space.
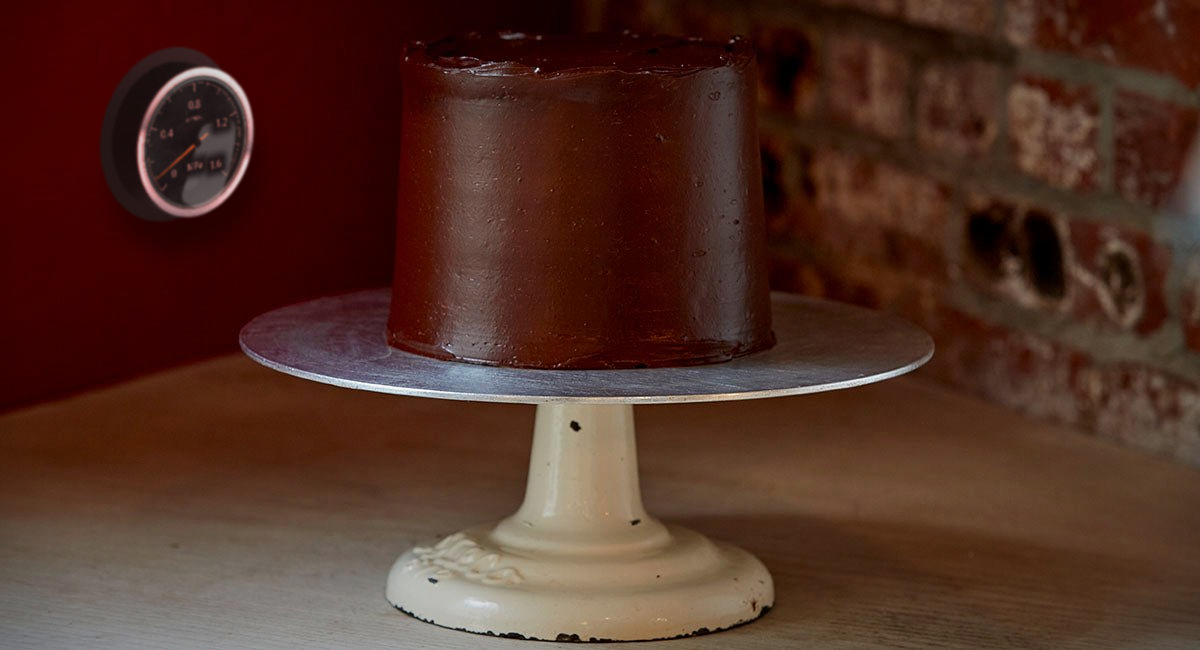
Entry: 0.1MPa
